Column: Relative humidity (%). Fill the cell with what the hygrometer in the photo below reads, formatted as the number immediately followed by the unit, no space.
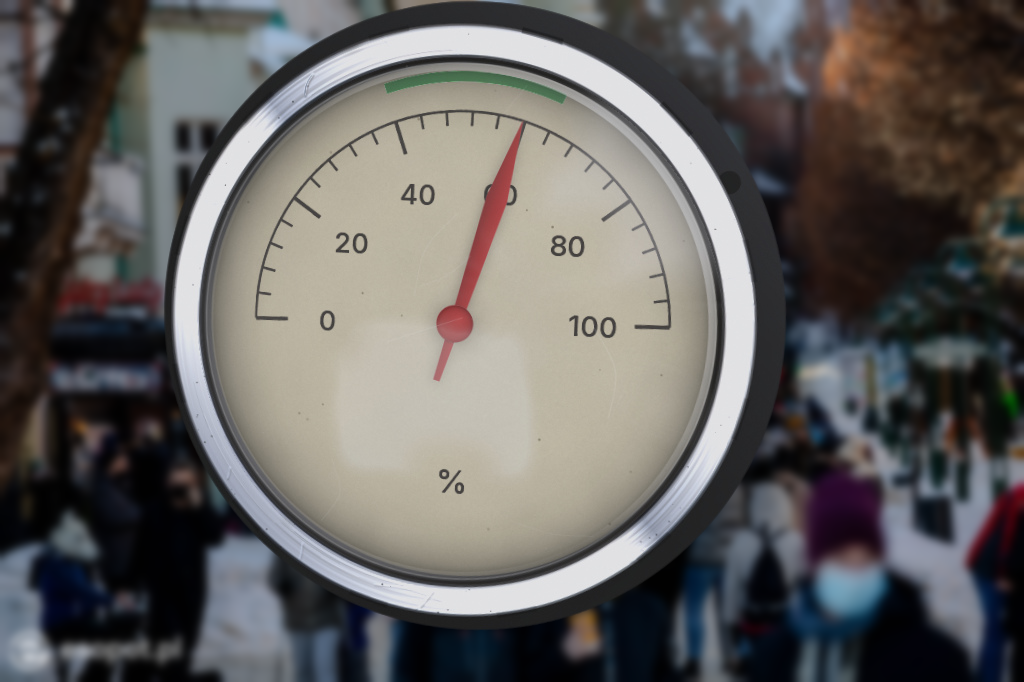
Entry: 60%
